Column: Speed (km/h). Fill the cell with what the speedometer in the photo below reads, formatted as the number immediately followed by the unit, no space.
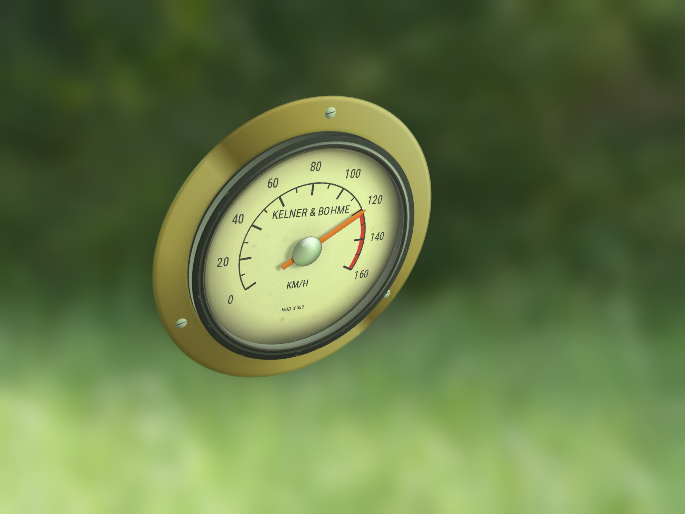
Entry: 120km/h
